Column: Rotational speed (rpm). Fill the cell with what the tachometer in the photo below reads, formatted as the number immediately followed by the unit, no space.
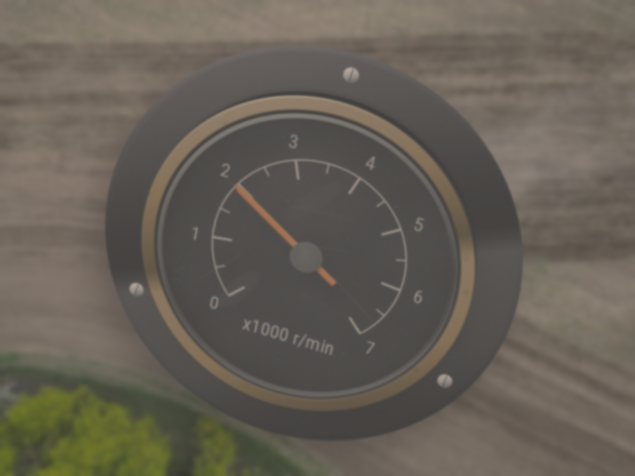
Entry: 2000rpm
